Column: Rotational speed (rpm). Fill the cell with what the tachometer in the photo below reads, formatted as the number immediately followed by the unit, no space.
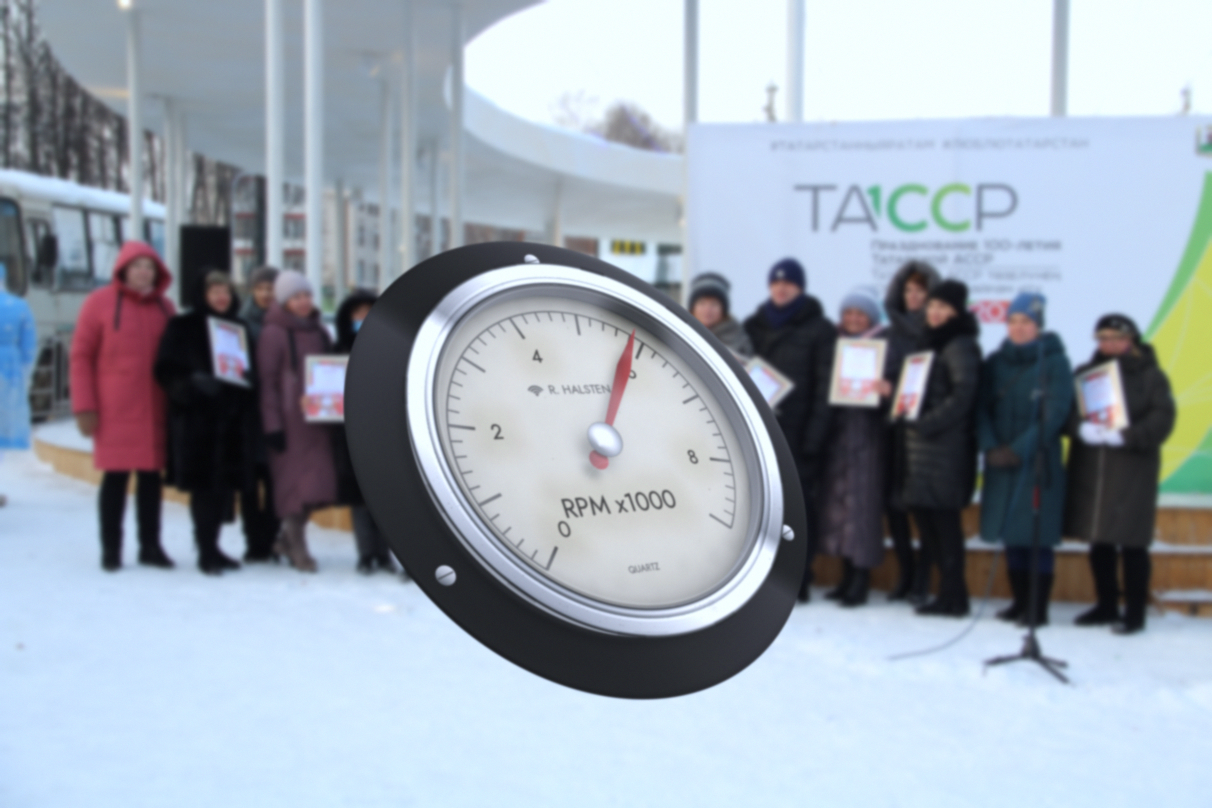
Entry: 5800rpm
